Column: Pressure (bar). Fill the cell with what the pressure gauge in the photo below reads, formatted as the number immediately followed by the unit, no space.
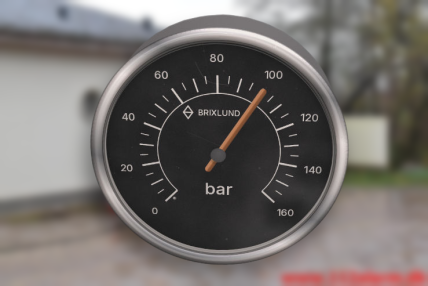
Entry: 100bar
